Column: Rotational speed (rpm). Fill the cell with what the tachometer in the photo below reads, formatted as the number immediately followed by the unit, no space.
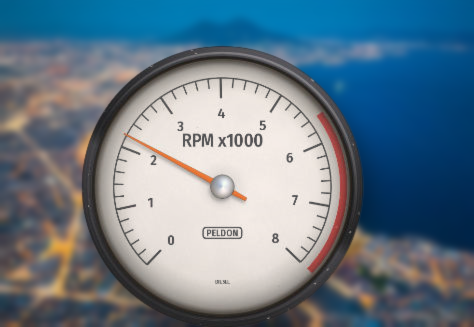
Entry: 2200rpm
